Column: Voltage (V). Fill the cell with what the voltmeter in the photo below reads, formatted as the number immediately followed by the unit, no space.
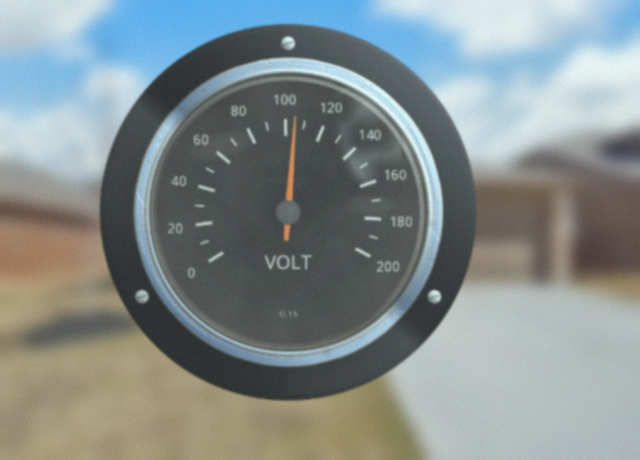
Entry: 105V
